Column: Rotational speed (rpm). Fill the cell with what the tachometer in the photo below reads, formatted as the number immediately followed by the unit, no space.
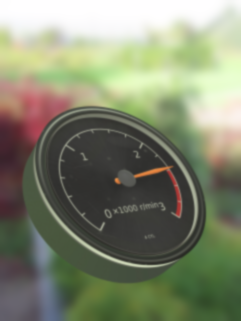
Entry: 2400rpm
